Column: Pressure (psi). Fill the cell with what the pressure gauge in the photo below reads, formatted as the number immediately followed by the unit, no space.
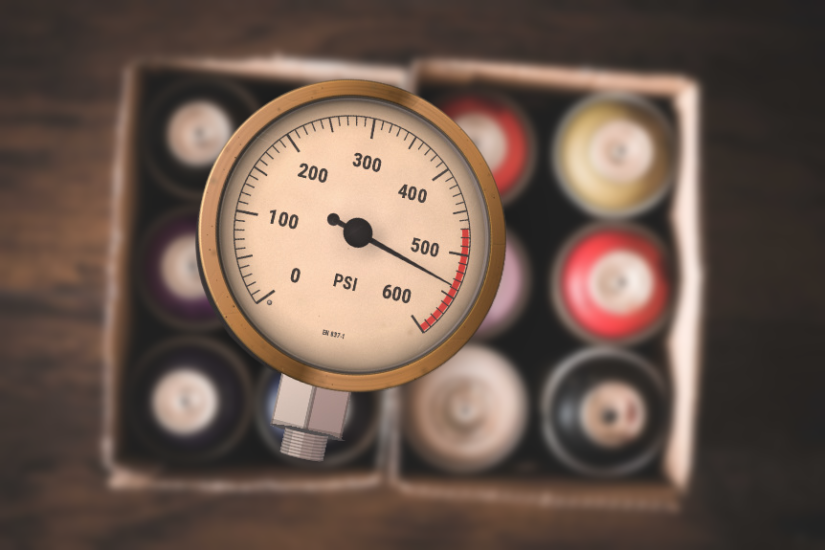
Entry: 540psi
